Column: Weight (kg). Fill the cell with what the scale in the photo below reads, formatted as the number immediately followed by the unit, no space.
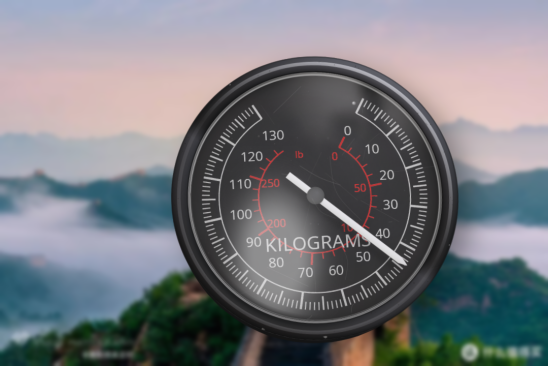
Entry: 44kg
